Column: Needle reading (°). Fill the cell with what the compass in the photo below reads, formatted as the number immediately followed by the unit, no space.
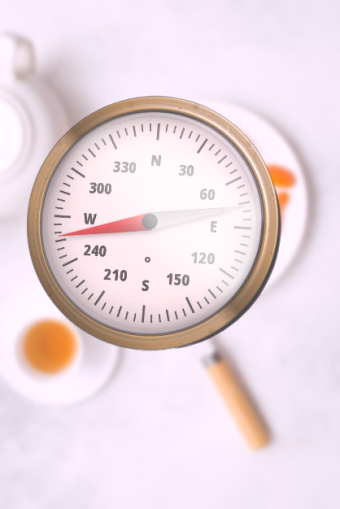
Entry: 257.5°
